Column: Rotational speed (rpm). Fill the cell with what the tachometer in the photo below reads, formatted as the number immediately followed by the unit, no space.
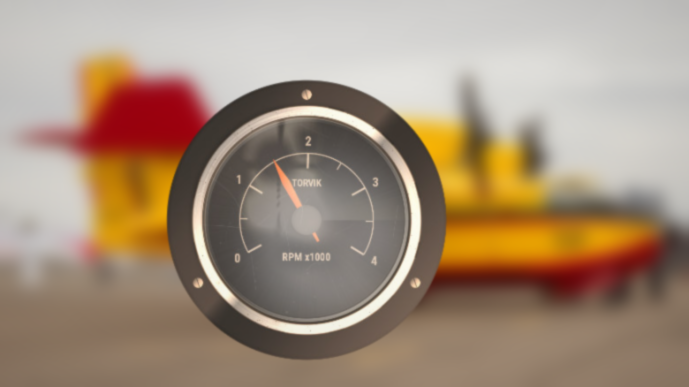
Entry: 1500rpm
